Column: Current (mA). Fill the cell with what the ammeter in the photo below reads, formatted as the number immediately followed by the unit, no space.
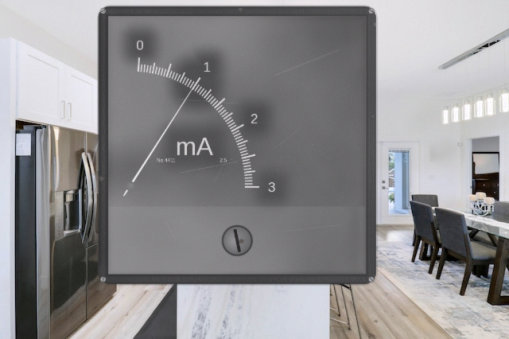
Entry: 1mA
